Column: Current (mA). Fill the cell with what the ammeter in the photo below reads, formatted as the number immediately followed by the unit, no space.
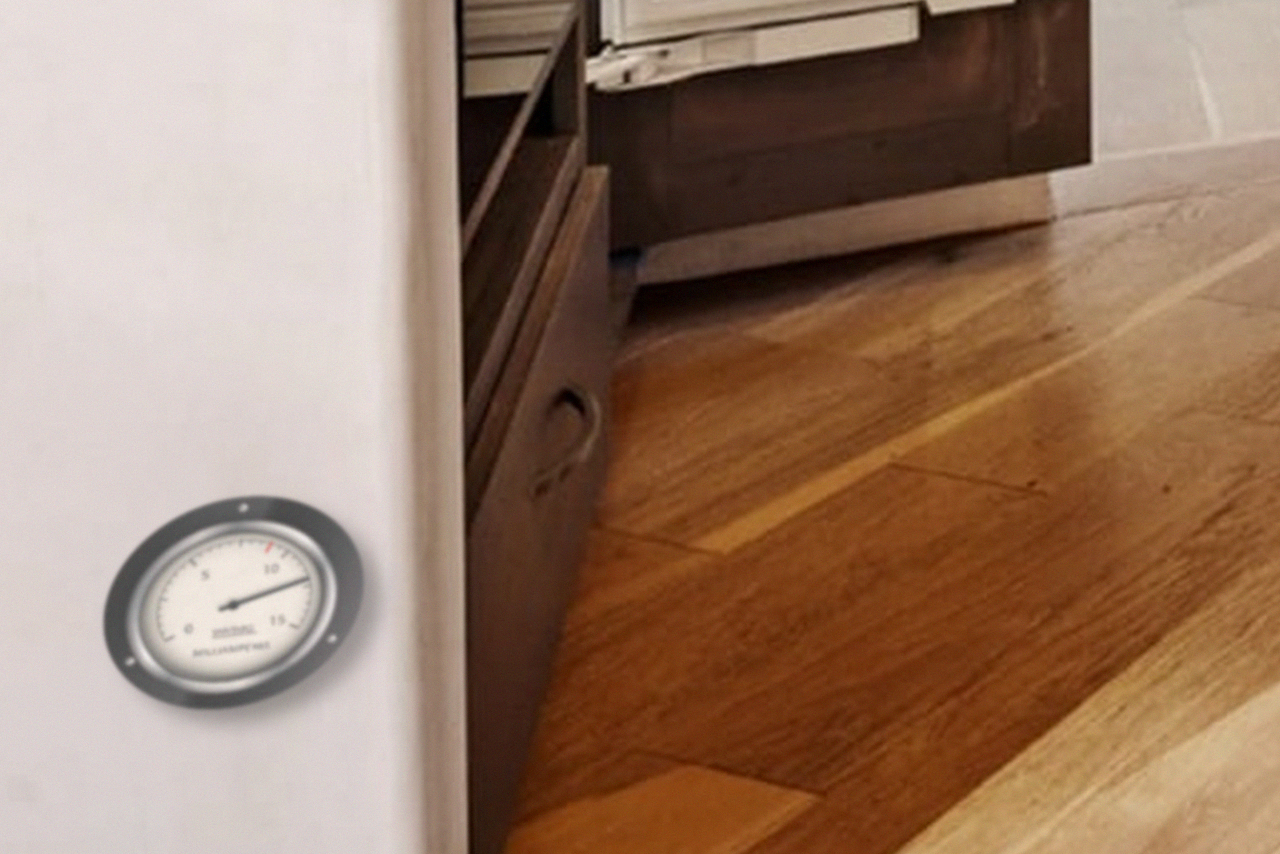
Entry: 12mA
